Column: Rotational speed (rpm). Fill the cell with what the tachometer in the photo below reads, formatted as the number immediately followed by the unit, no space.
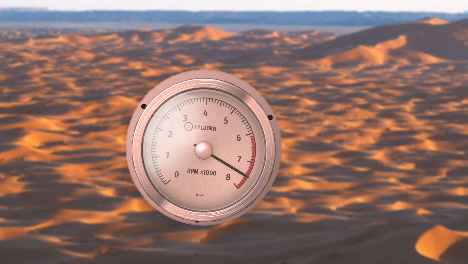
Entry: 7500rpm
